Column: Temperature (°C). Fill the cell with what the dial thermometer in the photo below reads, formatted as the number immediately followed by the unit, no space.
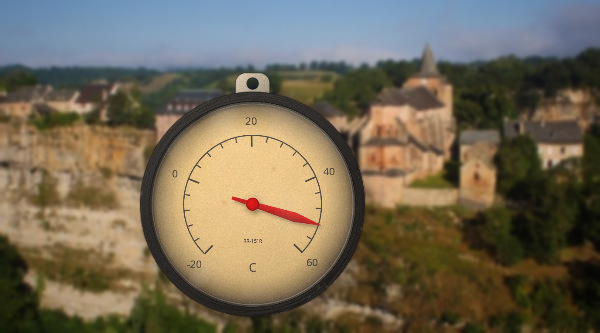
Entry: 52°C
